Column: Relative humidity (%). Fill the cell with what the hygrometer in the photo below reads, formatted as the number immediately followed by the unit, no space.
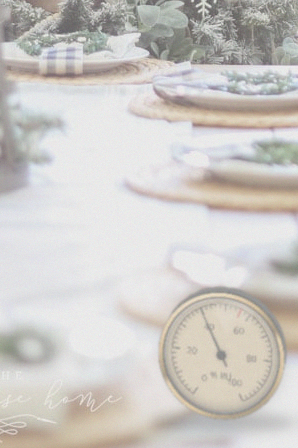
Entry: 40%
